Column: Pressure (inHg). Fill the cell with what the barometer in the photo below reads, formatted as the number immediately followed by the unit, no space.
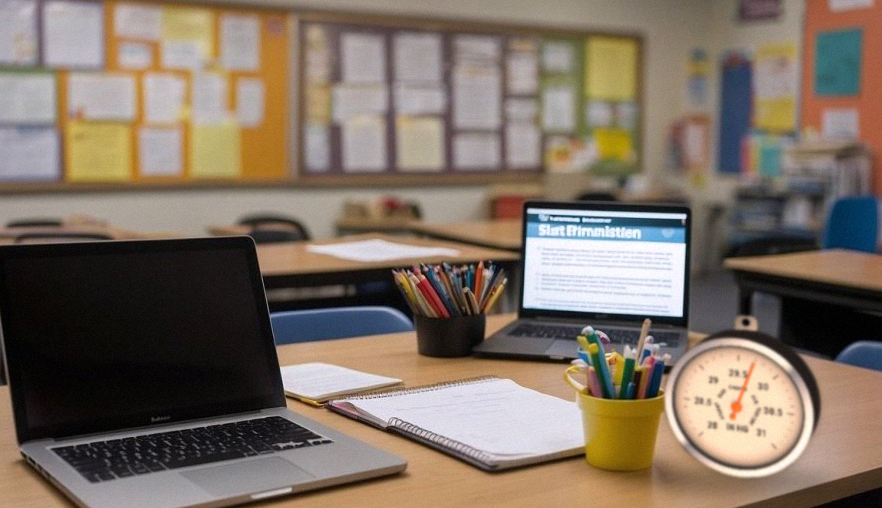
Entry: 29.7inHg
